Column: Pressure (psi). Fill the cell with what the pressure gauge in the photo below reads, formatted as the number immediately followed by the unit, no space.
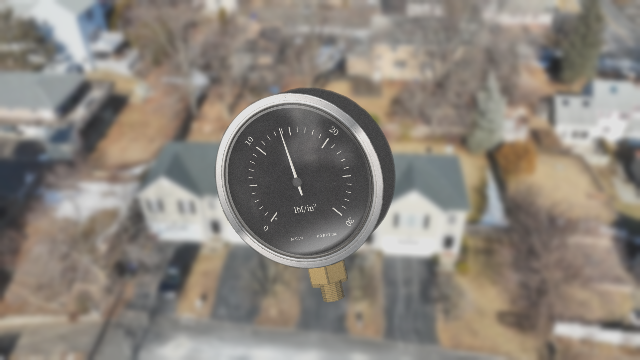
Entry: 14psi
